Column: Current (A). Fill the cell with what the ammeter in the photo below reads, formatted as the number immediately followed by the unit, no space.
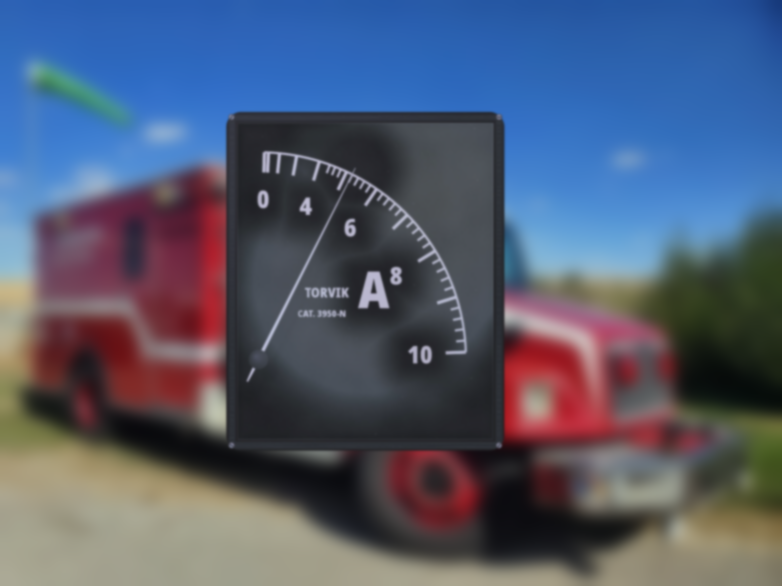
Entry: 5.2A
